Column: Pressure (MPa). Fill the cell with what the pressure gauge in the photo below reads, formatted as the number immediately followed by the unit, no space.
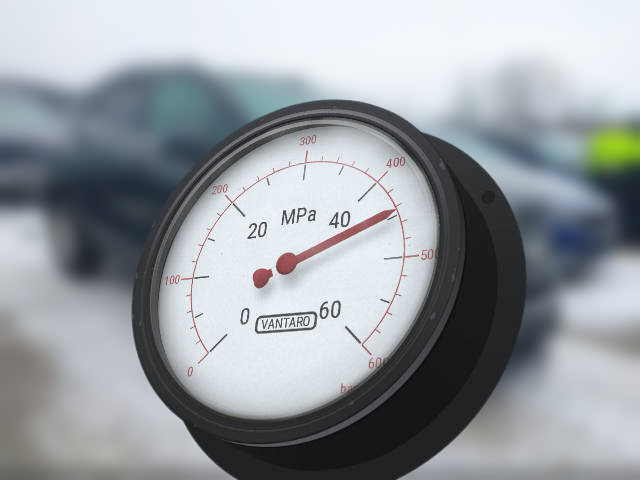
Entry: 45MPa
